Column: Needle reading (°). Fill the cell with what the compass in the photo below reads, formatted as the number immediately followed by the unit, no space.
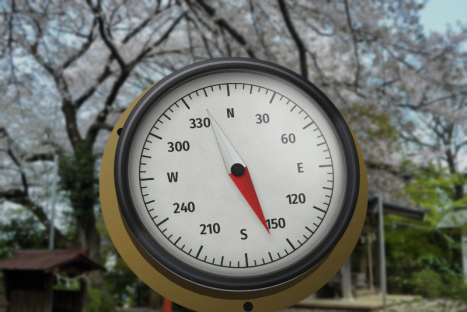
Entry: 160°
